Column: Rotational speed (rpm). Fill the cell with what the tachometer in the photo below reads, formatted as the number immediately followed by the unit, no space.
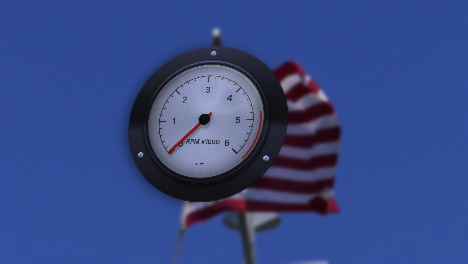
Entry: 0rpm
